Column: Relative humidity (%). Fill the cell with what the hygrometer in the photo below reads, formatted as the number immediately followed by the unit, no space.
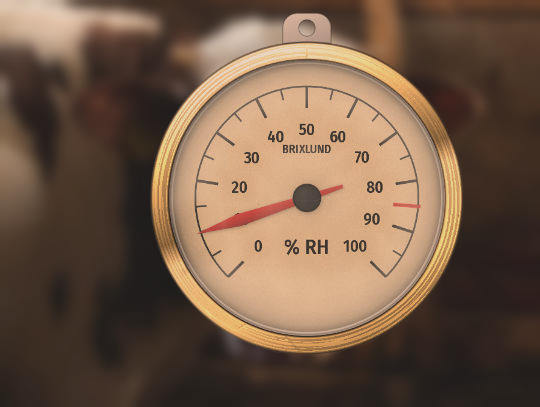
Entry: 10%
